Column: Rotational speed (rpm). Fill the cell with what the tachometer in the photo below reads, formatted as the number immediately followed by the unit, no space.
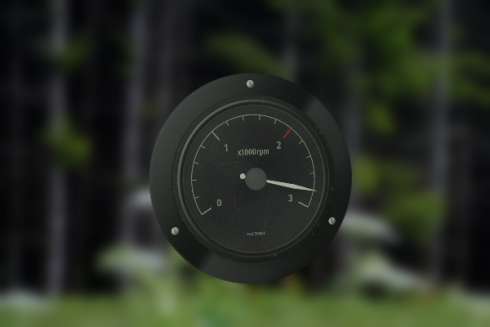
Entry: 2800rpm
